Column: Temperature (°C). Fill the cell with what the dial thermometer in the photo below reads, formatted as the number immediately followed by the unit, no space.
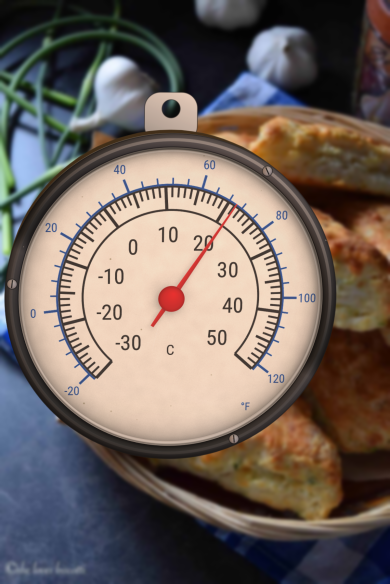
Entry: 21°C
